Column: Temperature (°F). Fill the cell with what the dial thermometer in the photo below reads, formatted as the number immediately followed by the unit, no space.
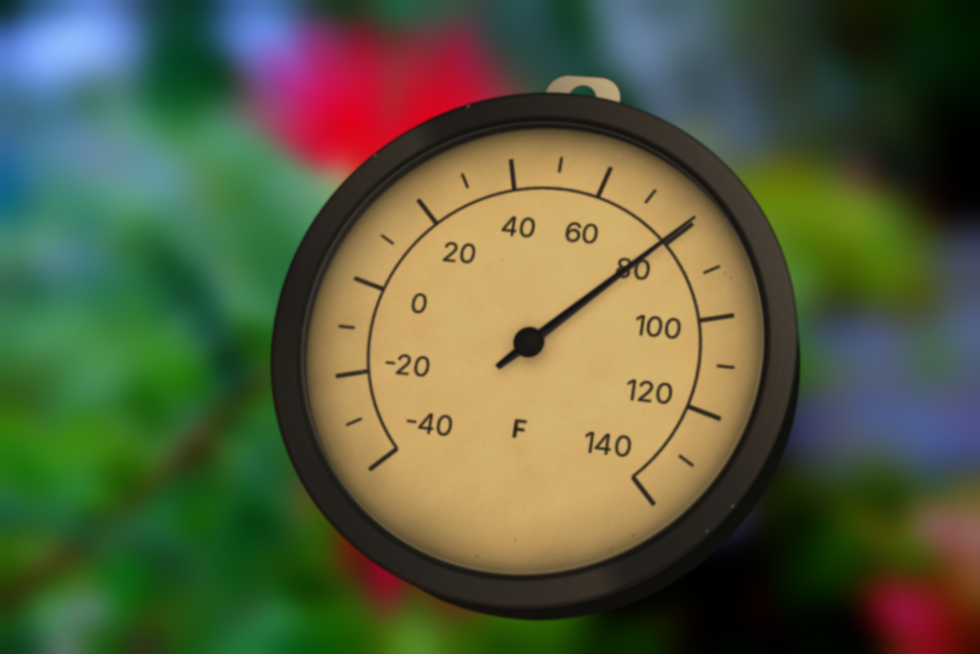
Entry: 80°F
